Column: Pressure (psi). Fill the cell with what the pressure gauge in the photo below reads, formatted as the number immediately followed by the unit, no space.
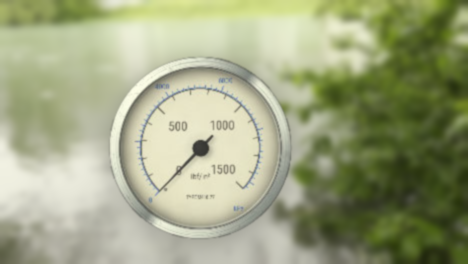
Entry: 0psi
